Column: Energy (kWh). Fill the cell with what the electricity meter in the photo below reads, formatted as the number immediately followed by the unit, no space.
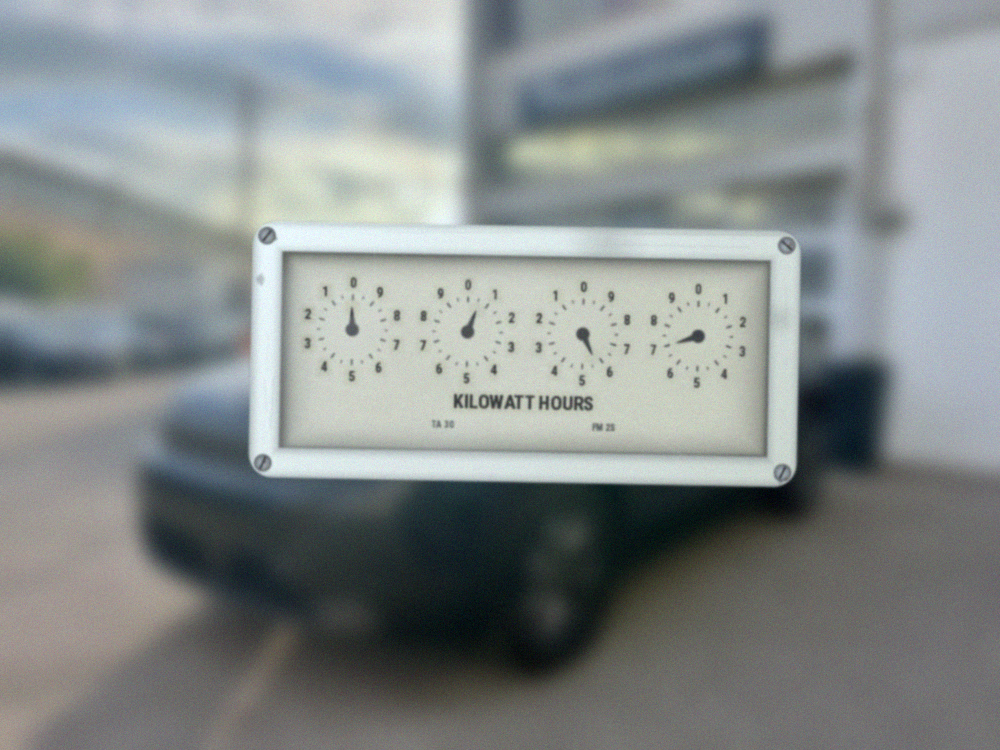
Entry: 57kWh
